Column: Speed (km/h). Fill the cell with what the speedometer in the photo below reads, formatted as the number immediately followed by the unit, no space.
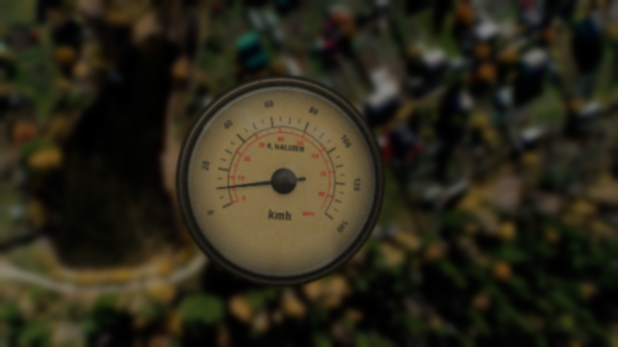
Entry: 10km/h
